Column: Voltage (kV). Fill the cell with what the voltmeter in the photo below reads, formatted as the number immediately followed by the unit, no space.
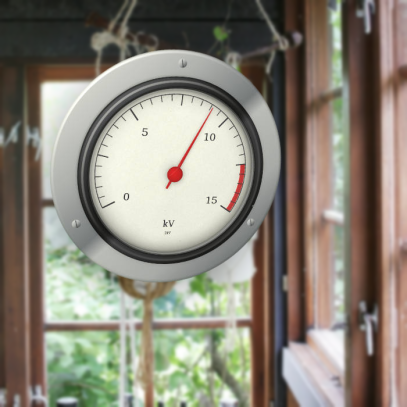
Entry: 9kV
